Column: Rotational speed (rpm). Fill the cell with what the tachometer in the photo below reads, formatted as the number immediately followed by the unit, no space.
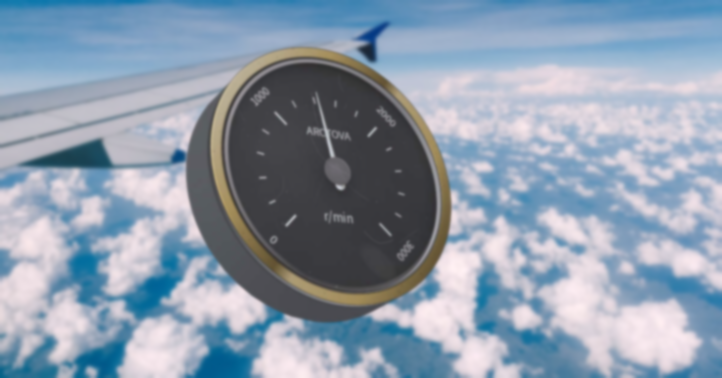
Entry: 1400rpm
